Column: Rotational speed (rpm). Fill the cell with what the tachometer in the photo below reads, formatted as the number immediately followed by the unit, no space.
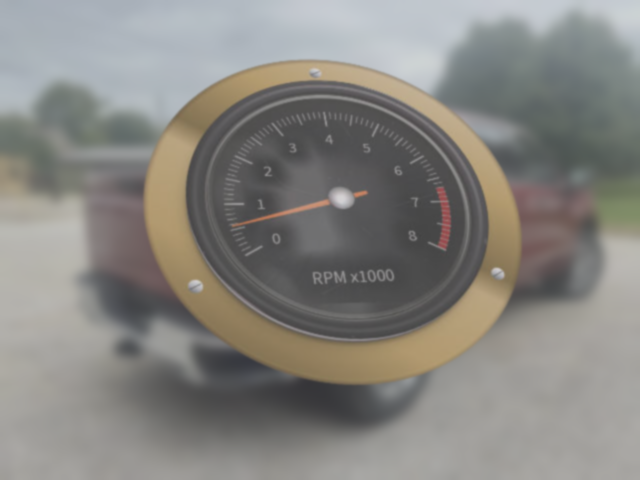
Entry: 500rpm
